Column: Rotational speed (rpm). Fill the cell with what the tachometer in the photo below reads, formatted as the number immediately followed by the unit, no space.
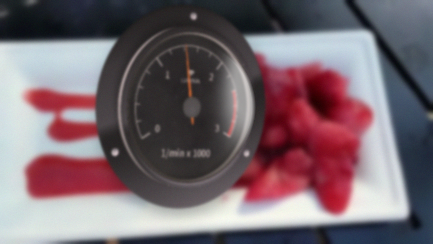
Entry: 1400rpm
